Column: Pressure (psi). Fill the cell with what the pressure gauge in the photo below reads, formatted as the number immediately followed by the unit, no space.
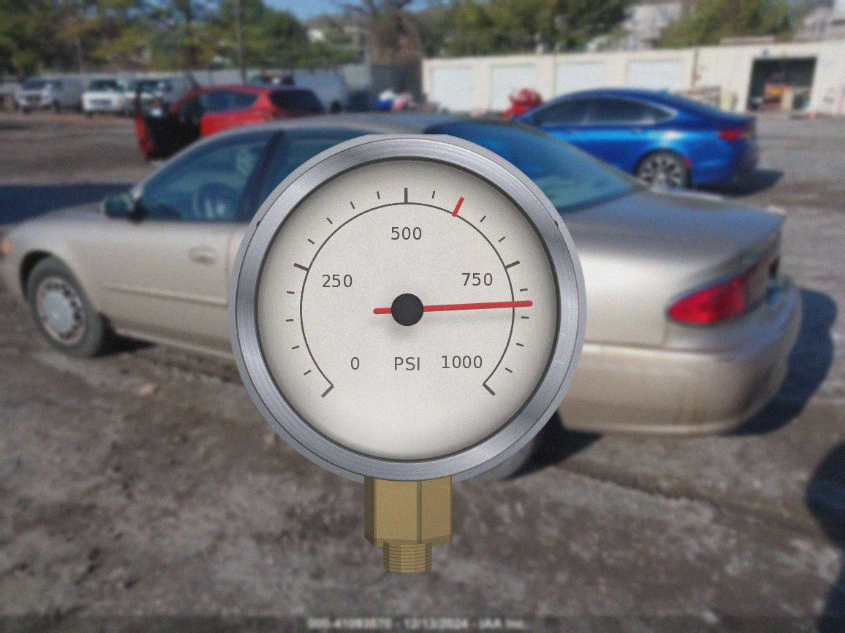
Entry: 825psi
